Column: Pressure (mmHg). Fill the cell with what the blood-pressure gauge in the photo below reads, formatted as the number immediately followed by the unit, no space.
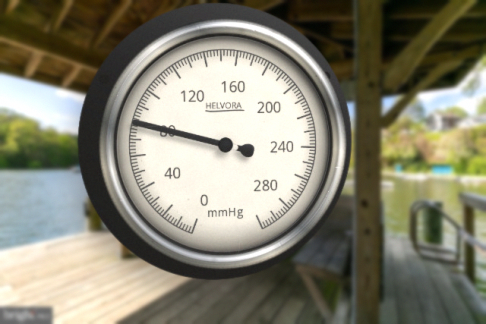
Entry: 80mmHg
